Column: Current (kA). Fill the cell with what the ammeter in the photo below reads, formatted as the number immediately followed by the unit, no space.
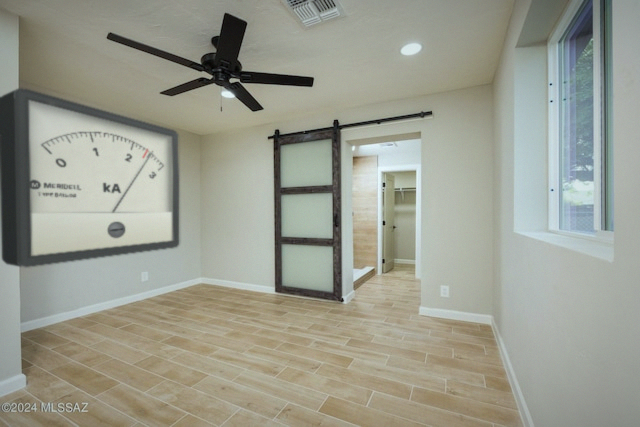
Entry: 2.5kA
